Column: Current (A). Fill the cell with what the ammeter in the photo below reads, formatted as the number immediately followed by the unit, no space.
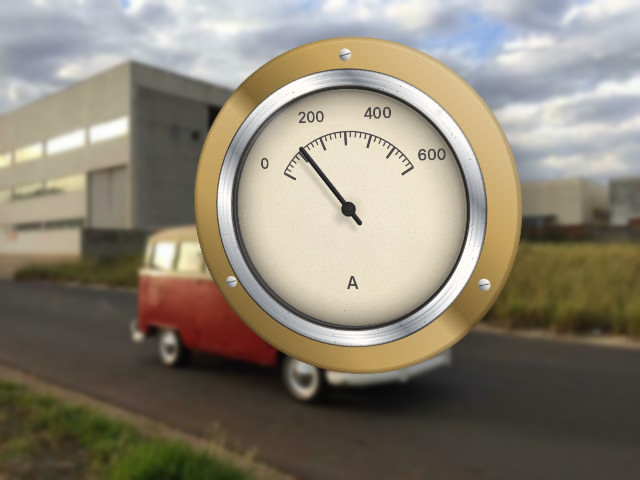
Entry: 120A
